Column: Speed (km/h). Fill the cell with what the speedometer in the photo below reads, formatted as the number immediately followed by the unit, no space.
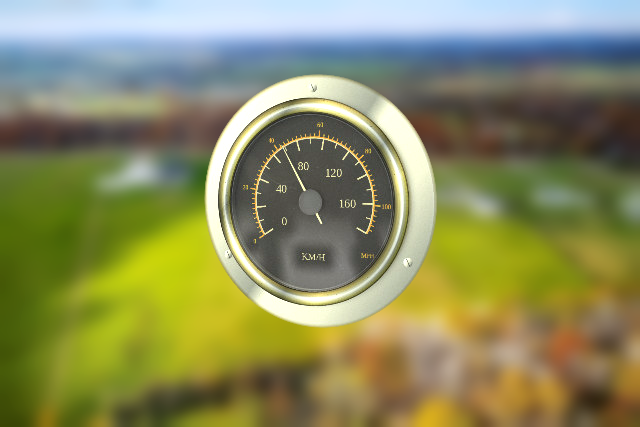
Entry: 70km/h
